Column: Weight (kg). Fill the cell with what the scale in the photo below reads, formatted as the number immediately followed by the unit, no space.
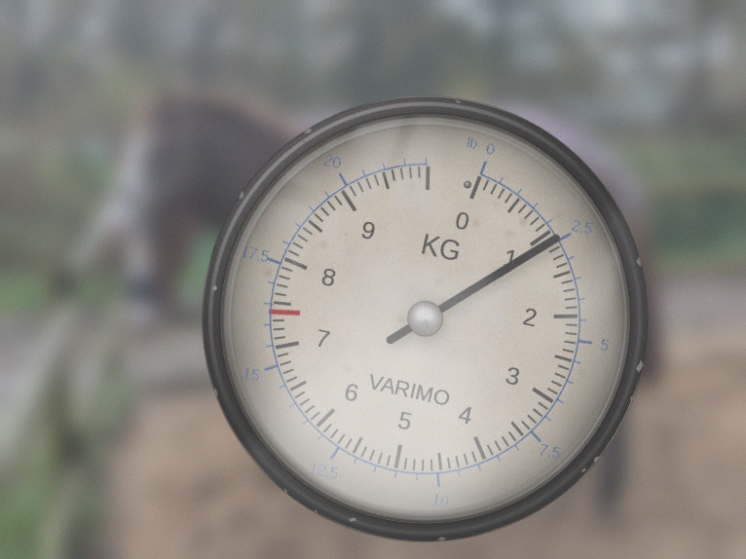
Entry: 1.1kg
